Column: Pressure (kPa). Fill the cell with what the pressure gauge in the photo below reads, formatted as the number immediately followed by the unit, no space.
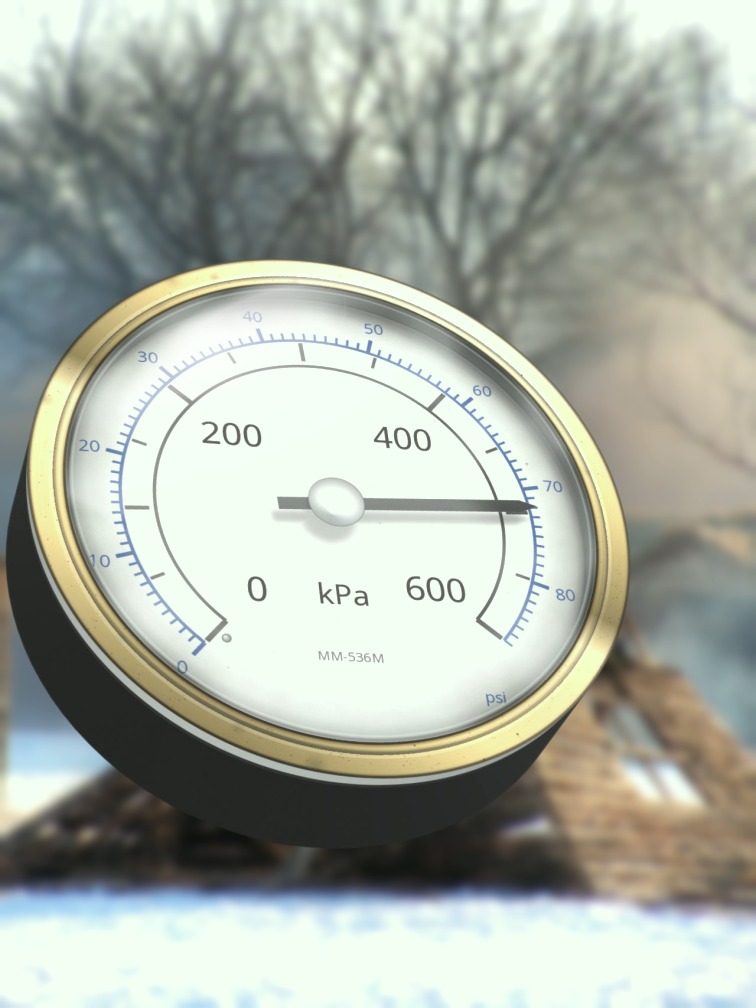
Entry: 500kPa
